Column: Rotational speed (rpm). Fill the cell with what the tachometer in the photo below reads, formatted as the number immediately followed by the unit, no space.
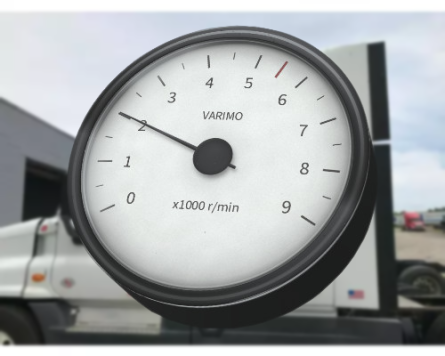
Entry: 2000rpm
